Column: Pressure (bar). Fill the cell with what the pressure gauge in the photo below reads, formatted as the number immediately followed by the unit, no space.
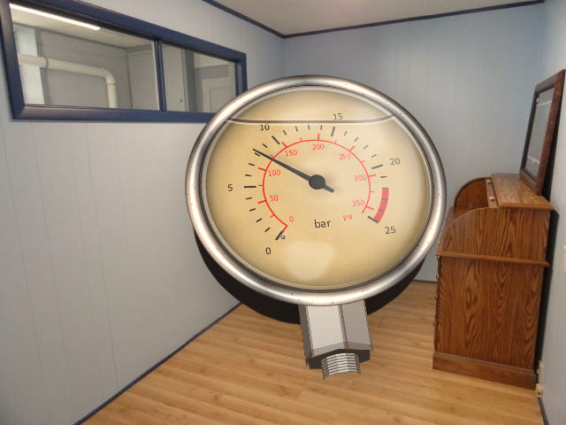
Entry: 8bar
